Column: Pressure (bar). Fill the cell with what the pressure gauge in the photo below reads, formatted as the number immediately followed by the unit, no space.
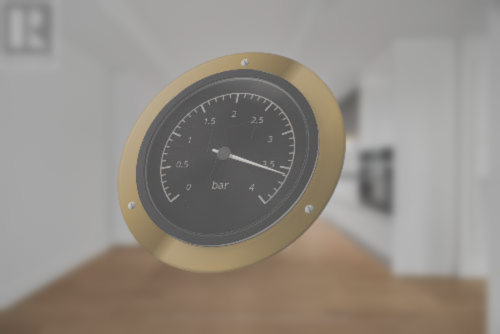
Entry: 3.6bar
